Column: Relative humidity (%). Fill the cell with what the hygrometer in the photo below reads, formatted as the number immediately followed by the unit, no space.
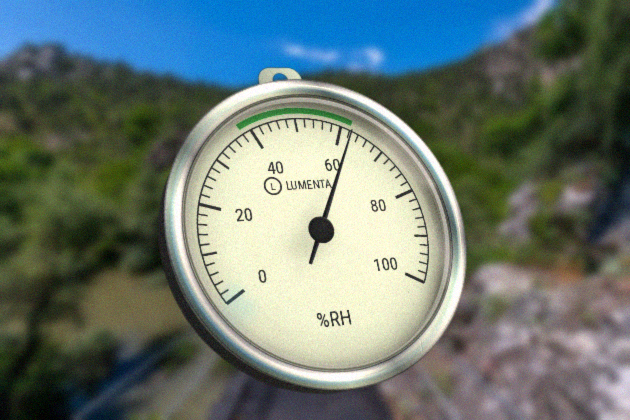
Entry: 62%
